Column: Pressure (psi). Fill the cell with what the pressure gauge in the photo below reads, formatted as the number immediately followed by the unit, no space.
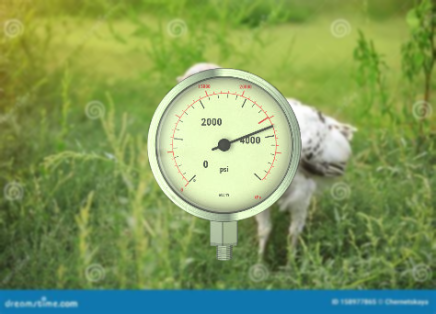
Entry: 3800psi
